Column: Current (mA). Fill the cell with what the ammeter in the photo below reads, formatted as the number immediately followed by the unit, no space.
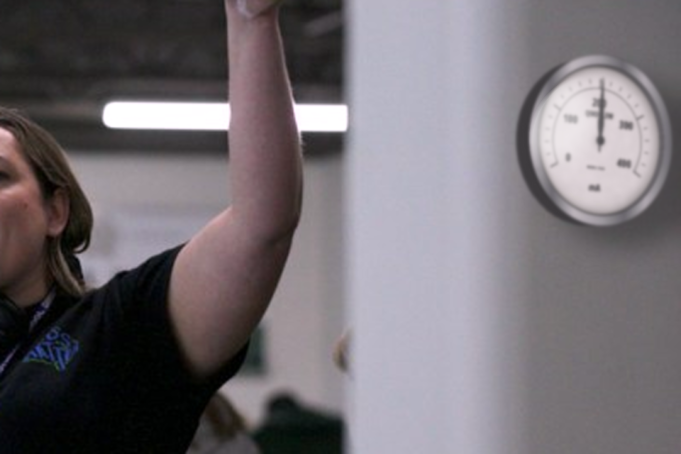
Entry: 200mA
